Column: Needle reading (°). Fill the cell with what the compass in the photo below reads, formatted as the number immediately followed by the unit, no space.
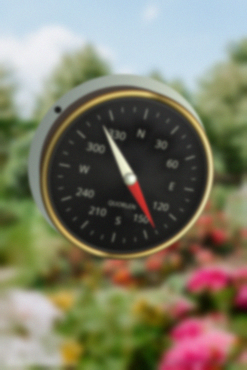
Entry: 140°
